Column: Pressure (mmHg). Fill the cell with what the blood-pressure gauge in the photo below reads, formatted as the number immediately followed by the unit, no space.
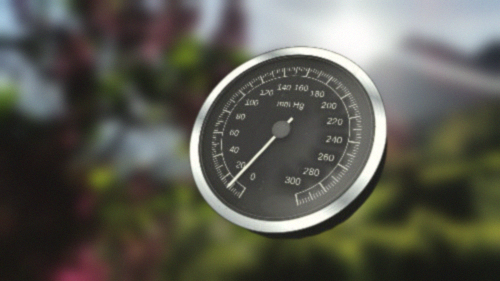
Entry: 10mmHg
